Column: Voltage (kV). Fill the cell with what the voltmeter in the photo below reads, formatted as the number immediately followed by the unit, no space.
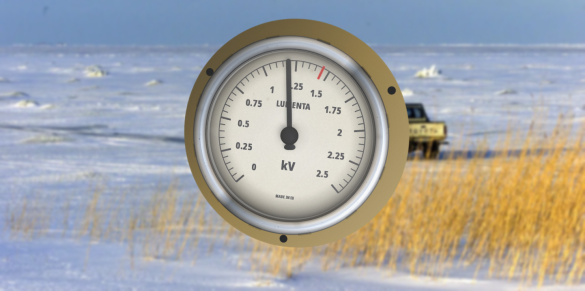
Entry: 1.2kV
